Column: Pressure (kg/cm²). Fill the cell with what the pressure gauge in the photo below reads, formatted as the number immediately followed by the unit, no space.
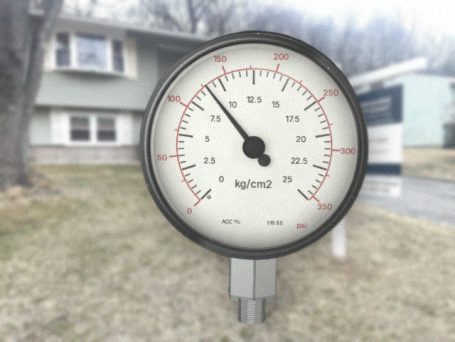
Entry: 9kg/cm²
